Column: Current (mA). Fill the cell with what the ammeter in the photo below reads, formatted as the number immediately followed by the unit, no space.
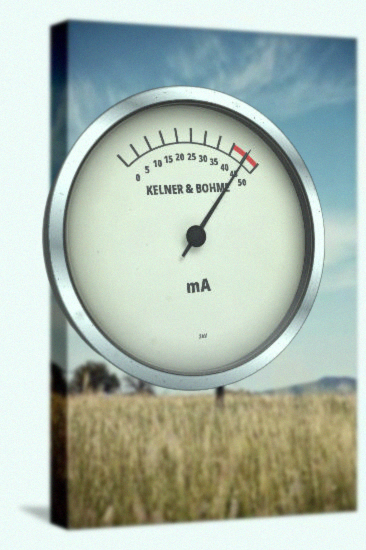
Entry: 45mA
